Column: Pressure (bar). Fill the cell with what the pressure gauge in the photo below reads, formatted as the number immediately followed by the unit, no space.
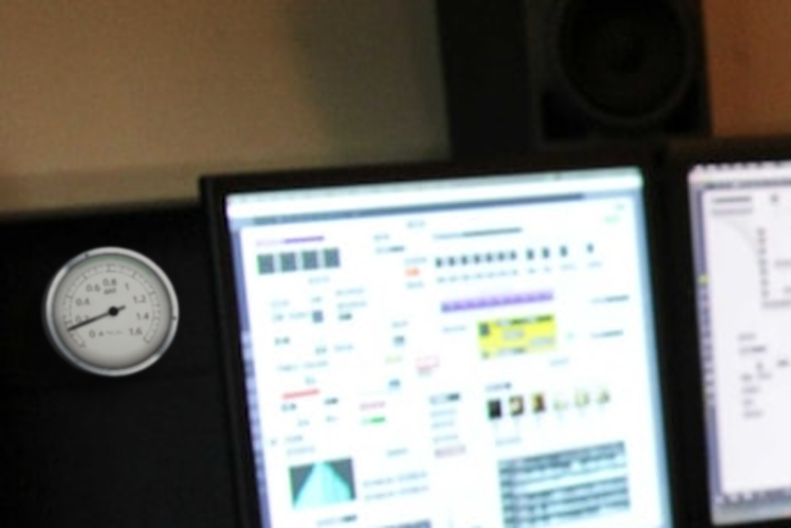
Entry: 0.15bar
